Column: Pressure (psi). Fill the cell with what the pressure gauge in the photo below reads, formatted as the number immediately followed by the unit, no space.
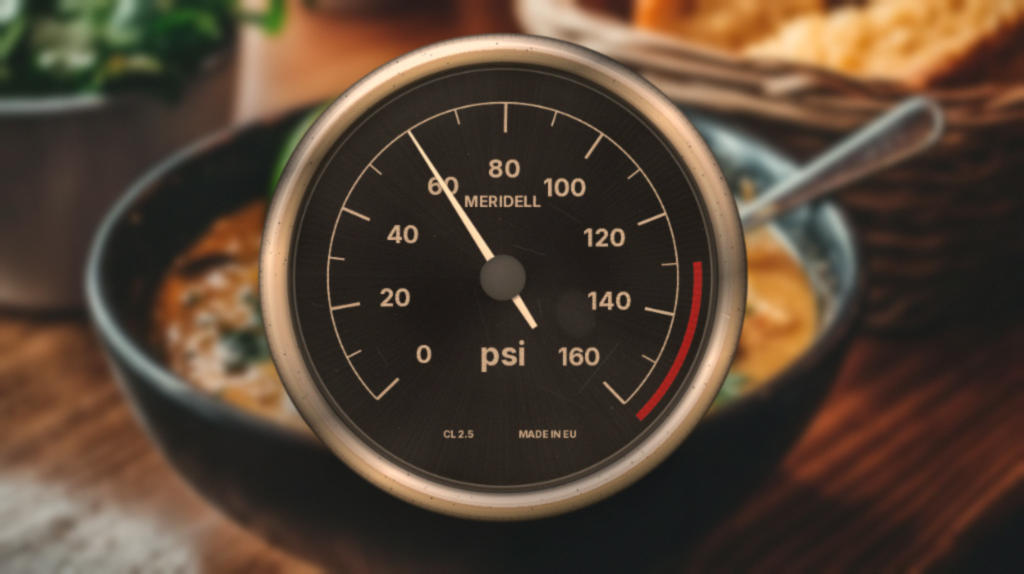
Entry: 60psi
